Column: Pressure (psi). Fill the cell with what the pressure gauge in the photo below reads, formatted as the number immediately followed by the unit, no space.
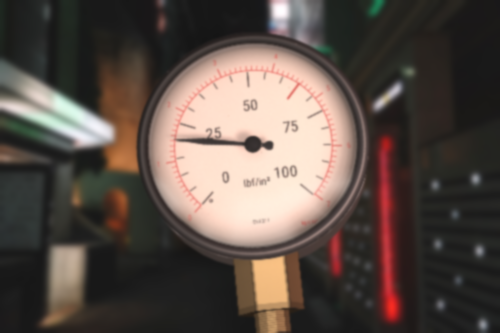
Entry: 20psi
